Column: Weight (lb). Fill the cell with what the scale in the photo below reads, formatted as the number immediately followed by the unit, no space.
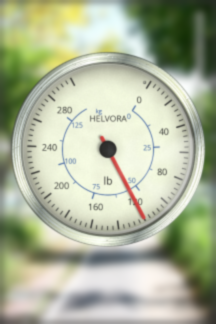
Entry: 120lb
